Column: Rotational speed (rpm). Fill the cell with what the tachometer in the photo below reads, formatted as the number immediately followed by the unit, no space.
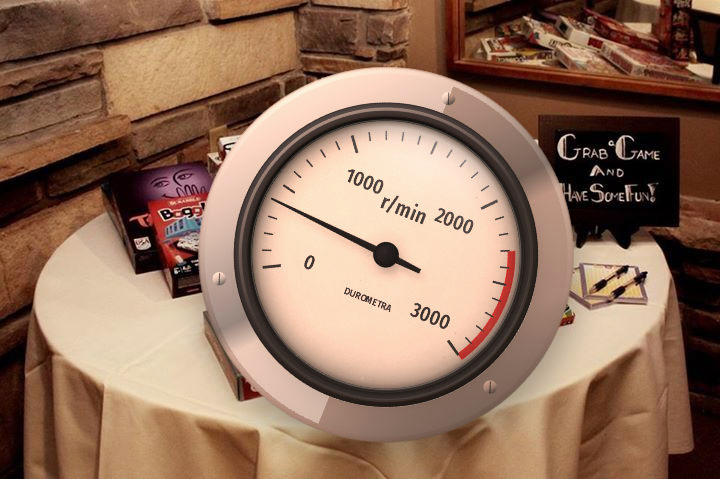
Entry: 400rpm
